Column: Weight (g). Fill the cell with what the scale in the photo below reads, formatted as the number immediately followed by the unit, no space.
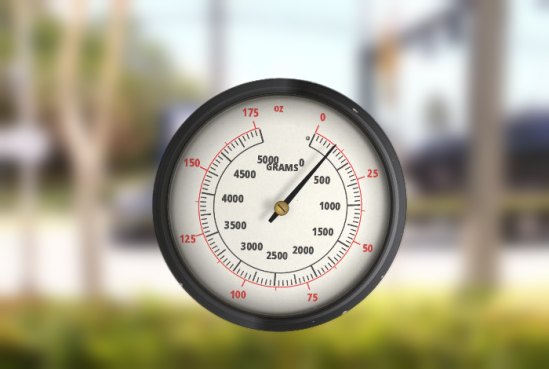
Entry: 250g
